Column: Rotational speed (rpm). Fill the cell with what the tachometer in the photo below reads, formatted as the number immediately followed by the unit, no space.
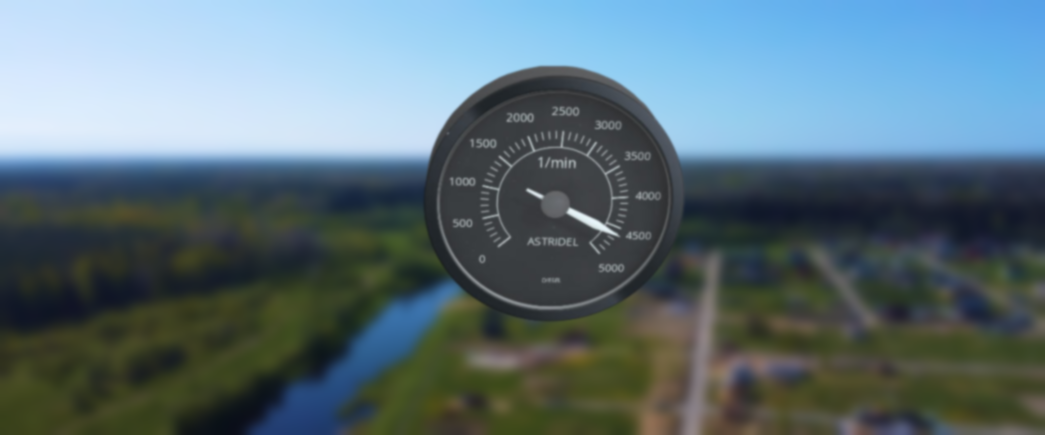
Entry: 4600rpm
